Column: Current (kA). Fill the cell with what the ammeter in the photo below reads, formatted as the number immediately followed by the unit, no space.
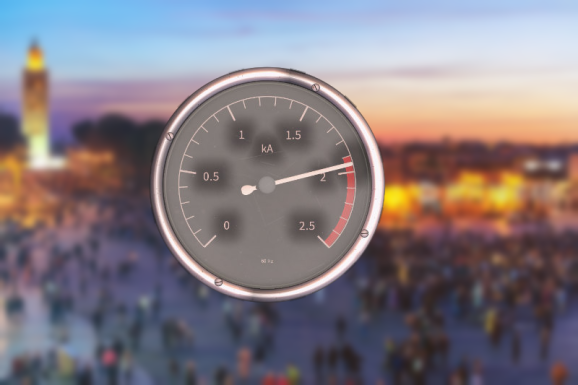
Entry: 1.95kA
